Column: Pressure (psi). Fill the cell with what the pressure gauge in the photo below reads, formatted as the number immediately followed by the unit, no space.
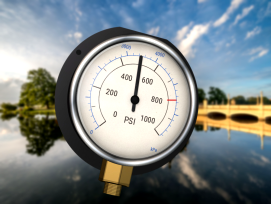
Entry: 500psi
